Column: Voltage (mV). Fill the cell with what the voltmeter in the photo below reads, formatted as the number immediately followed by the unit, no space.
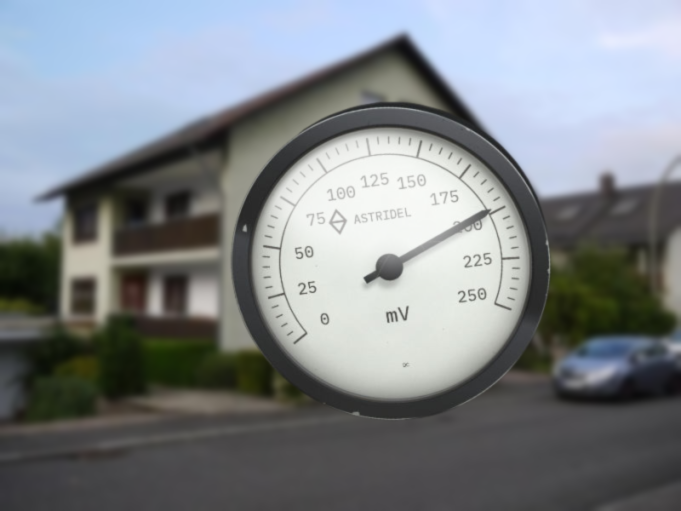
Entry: 197.5mV
